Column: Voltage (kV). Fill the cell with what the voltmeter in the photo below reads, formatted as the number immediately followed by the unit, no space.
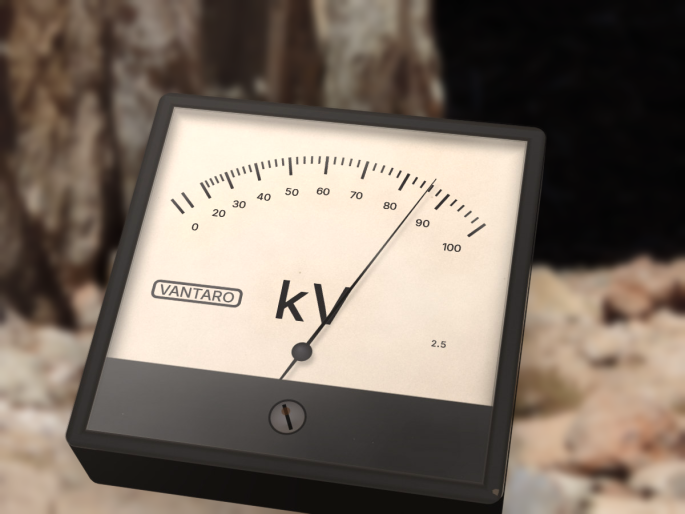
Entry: 86kV
